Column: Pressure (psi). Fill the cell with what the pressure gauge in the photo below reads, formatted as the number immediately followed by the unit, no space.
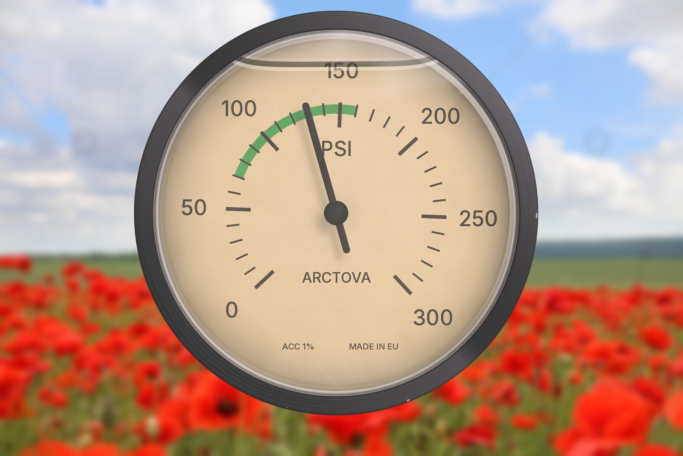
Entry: 130psi
